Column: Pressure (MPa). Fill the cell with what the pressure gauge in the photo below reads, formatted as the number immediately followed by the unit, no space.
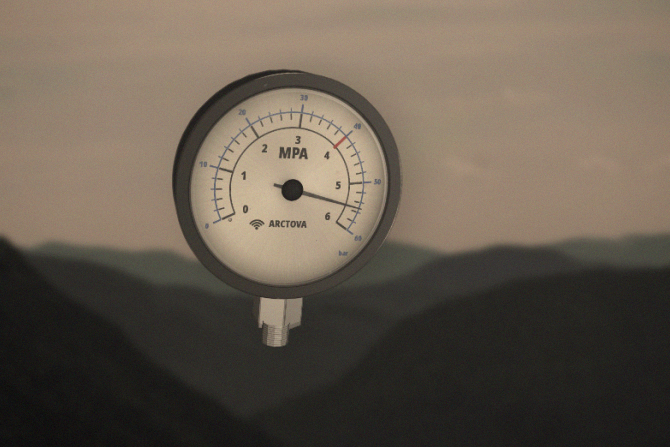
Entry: 5.5MPa
